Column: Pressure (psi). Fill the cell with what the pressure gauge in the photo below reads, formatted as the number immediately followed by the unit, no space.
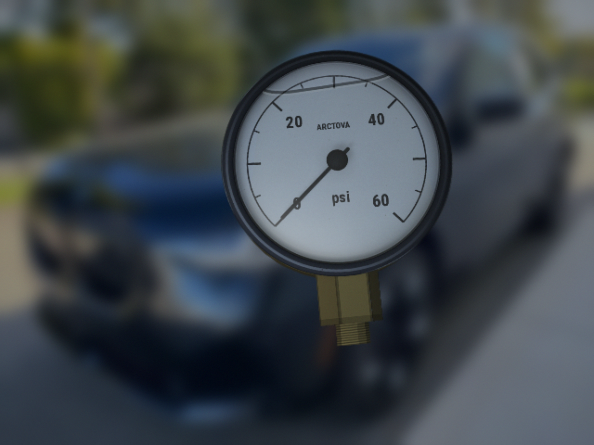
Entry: 0psi
